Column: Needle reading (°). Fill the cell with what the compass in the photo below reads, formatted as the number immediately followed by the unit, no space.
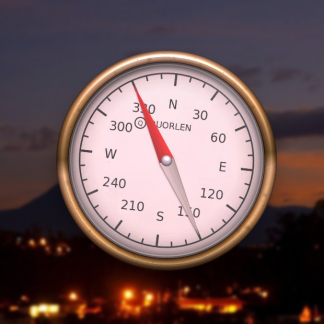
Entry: 330°
